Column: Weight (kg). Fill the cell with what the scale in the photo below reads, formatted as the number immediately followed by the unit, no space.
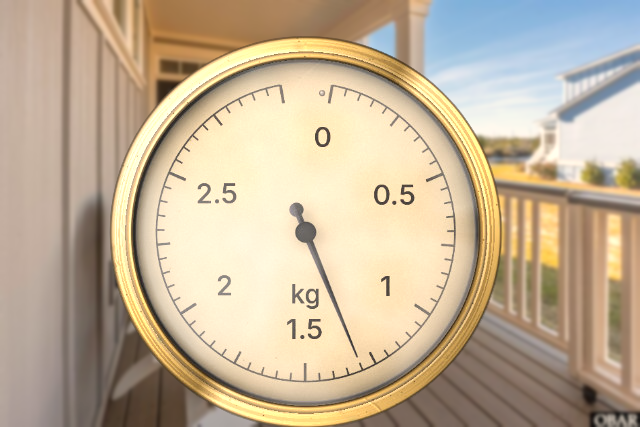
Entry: 1.3kg
